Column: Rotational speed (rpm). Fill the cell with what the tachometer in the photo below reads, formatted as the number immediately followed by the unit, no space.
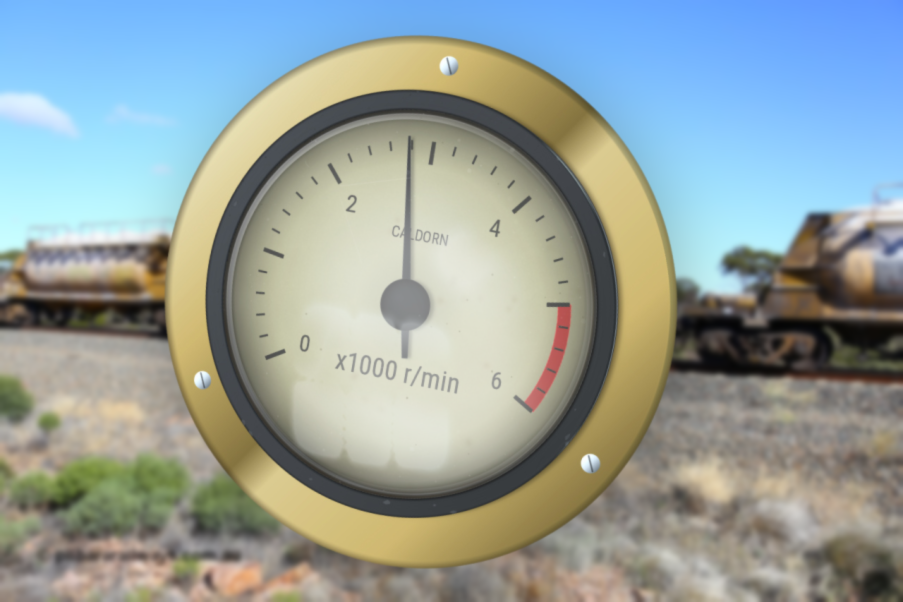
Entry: 2800rpm
